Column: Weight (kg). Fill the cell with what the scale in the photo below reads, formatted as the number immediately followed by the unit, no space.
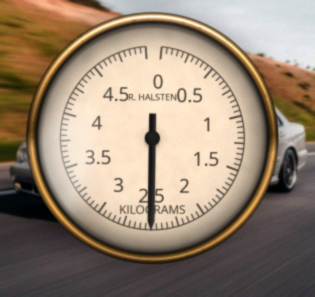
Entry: 2.5kg
